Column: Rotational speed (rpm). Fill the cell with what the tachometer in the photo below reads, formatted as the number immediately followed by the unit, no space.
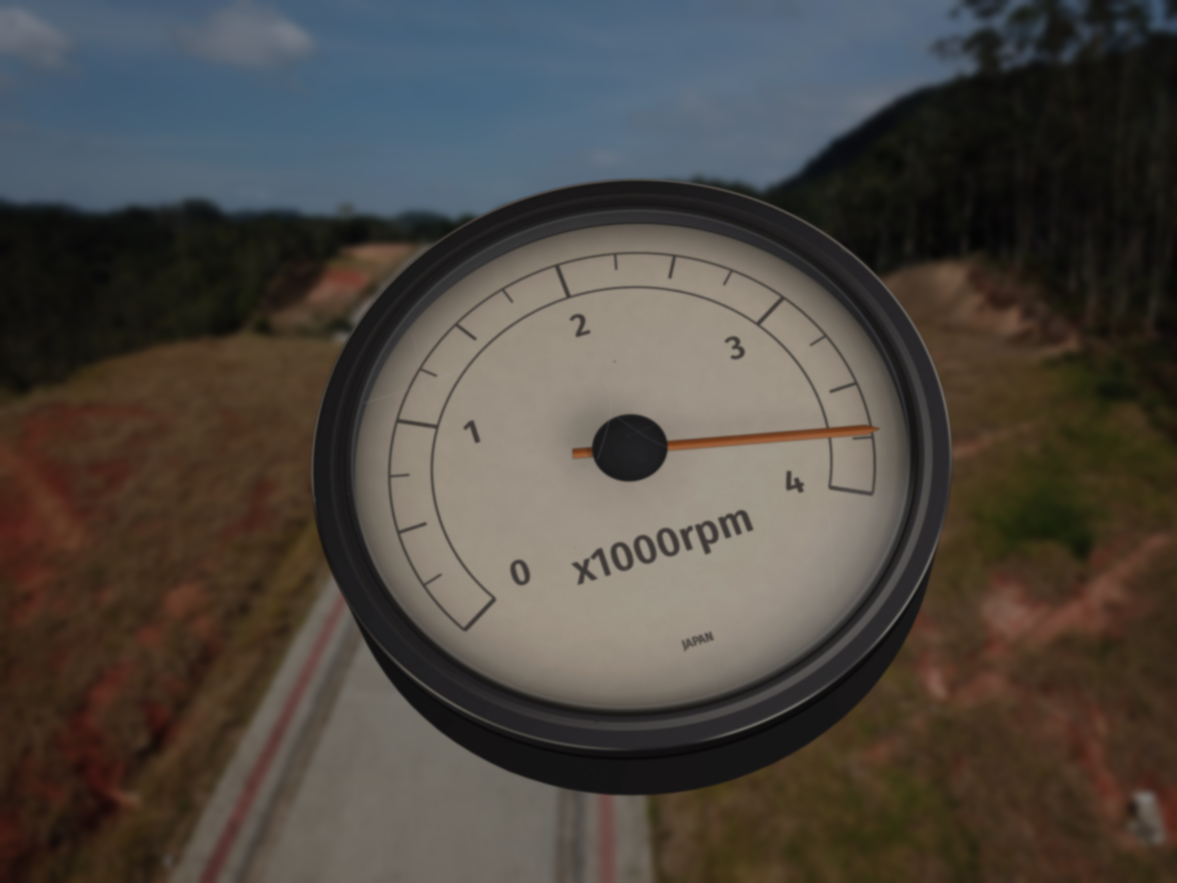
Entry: 3750rpm
